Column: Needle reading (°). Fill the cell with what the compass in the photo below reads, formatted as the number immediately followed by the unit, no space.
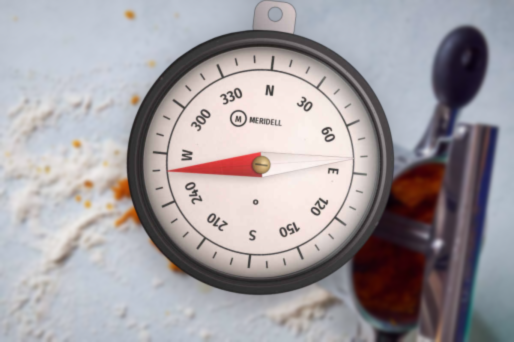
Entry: 260°
